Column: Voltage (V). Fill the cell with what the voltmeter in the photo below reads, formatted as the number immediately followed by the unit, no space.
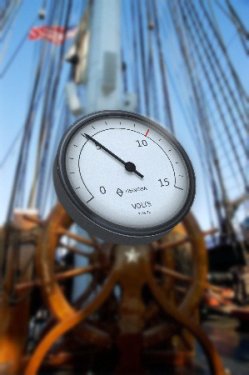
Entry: 5V
